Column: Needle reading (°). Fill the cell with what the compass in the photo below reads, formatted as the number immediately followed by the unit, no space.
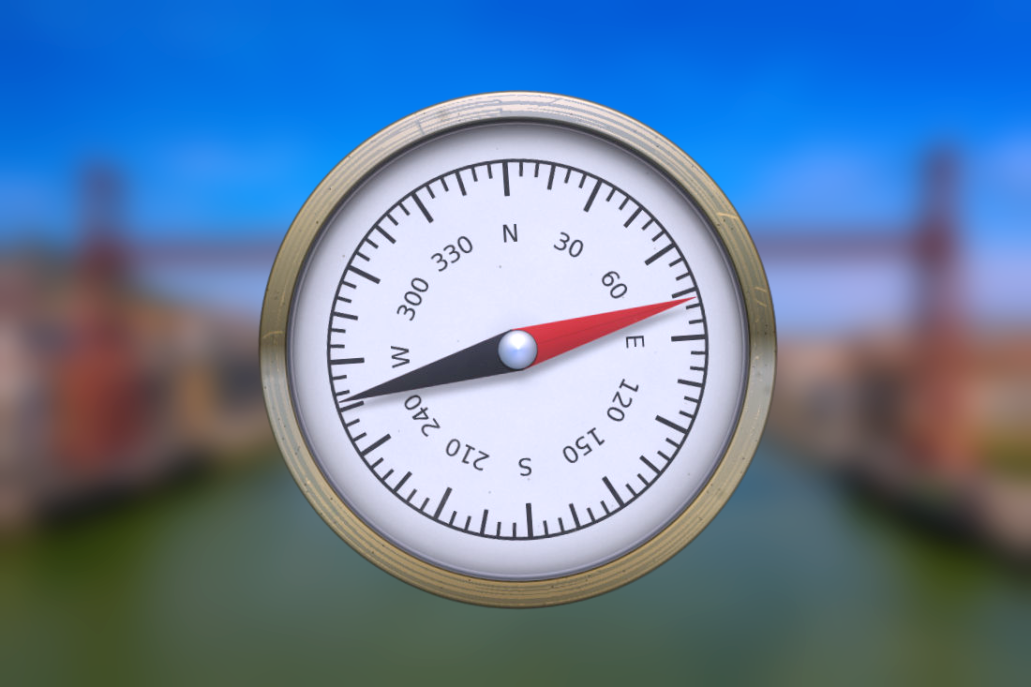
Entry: 77.5°
